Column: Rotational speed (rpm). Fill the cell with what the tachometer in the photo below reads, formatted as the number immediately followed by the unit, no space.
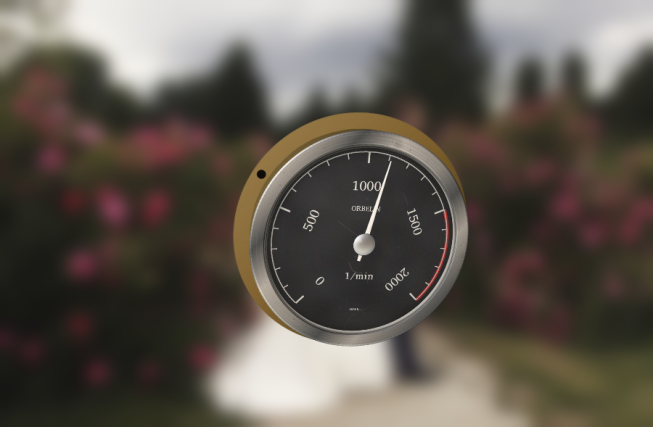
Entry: 1100rpm
